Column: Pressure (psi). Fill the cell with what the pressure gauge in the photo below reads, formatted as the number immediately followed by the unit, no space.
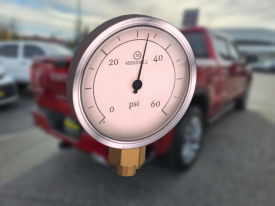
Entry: 32.5psi
